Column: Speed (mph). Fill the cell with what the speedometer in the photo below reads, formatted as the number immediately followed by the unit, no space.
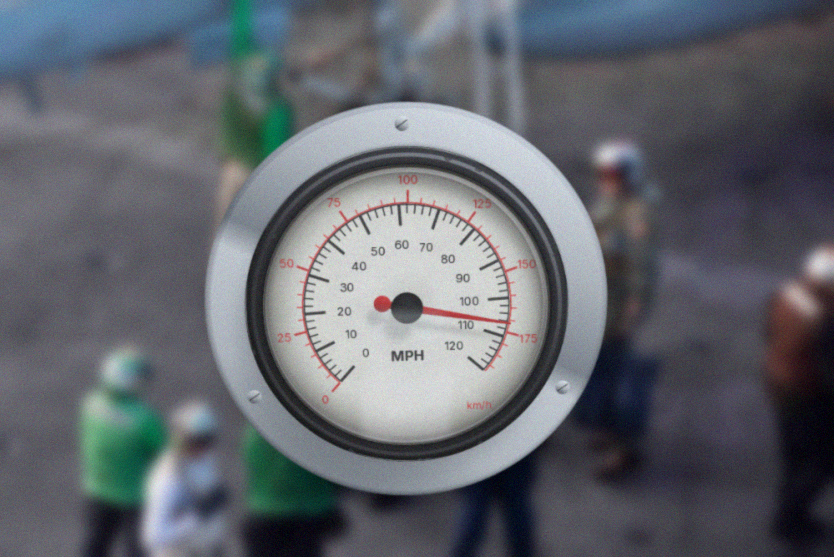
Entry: 106mph
